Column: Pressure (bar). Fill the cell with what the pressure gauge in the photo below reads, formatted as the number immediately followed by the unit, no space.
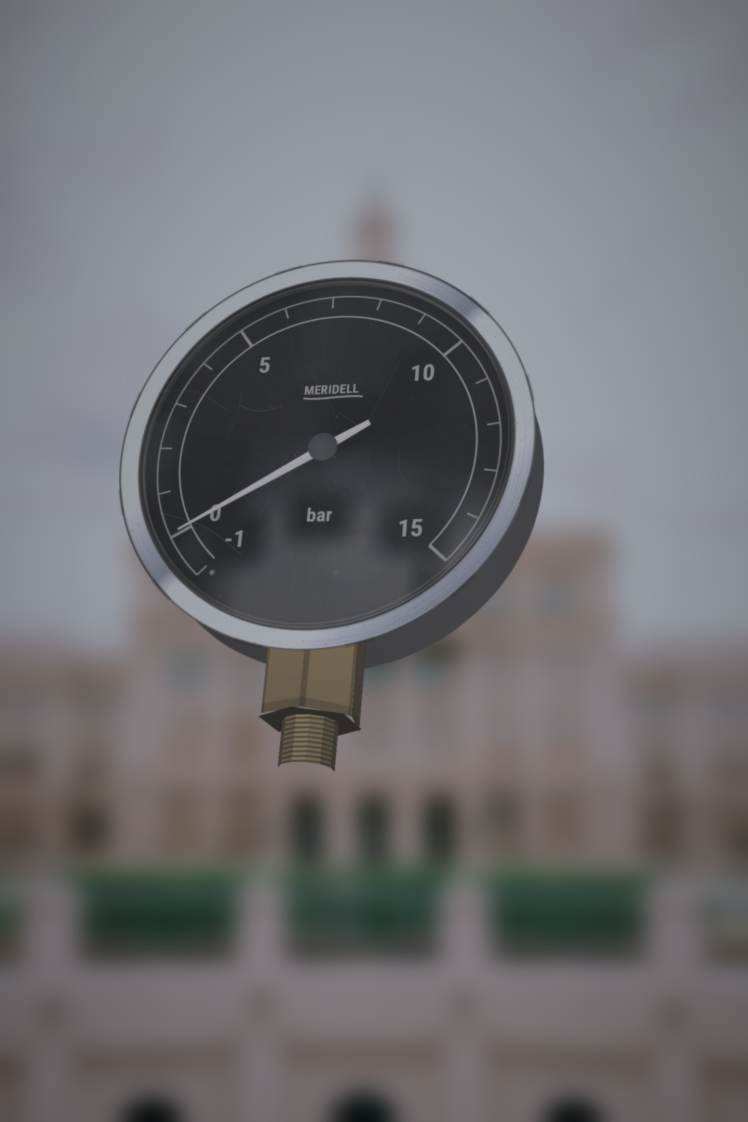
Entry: 0bar
